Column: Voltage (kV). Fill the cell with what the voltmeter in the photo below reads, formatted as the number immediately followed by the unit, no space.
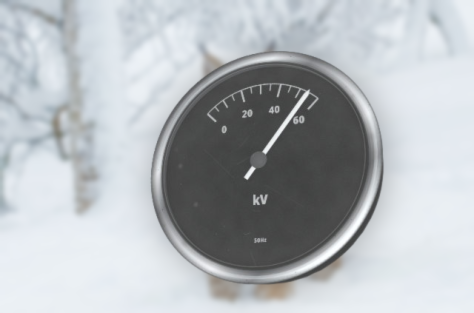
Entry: 55kV
